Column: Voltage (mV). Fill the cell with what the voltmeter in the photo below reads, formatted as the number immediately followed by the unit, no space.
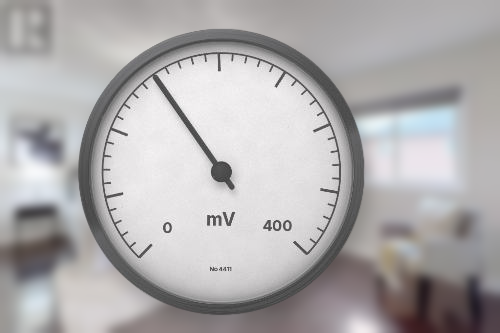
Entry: 150mV
